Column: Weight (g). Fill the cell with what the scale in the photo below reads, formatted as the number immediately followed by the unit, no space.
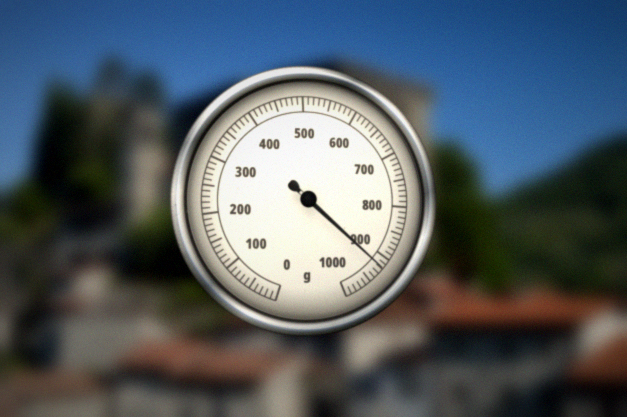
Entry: 920g
